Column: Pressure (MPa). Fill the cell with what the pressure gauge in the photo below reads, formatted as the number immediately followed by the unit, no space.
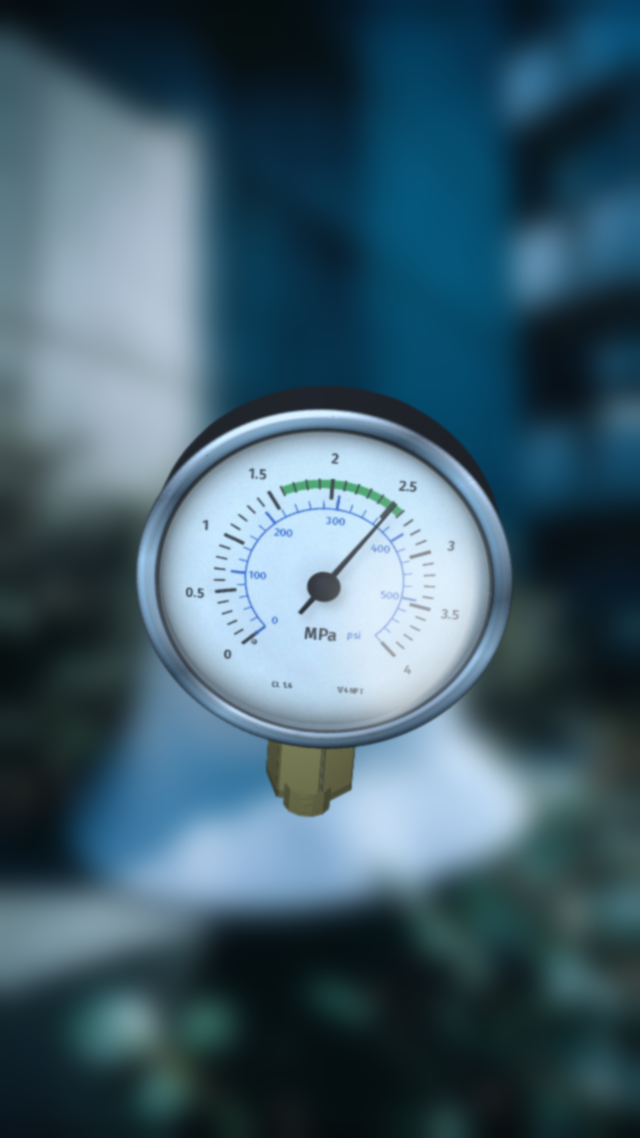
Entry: 2.5MPa
